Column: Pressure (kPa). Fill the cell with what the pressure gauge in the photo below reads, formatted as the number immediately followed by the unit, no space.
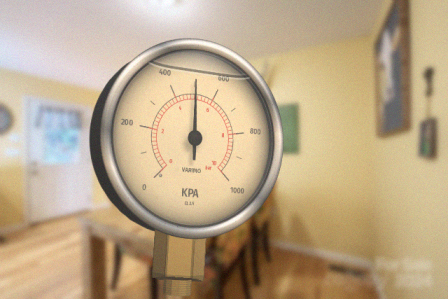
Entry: 500kPa
